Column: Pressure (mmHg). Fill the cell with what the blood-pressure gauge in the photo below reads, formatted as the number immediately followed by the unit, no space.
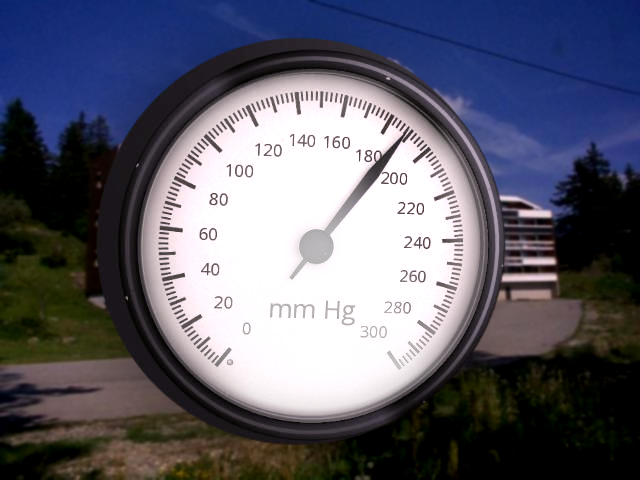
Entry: 188mmHg
